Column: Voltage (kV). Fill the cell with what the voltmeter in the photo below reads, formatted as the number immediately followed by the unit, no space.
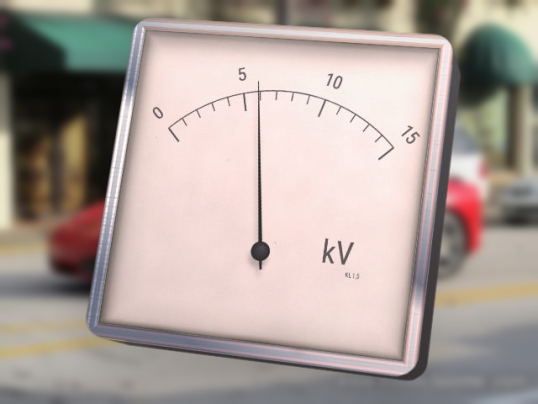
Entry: 6kV
